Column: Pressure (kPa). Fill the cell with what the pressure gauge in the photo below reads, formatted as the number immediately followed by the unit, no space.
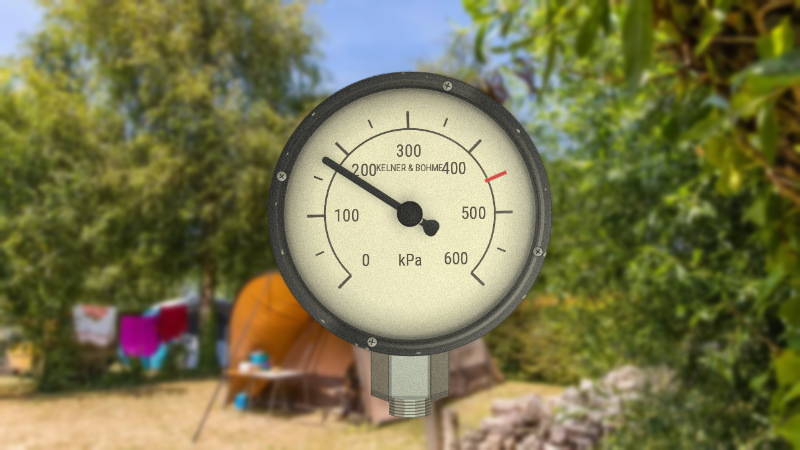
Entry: 175kPa
